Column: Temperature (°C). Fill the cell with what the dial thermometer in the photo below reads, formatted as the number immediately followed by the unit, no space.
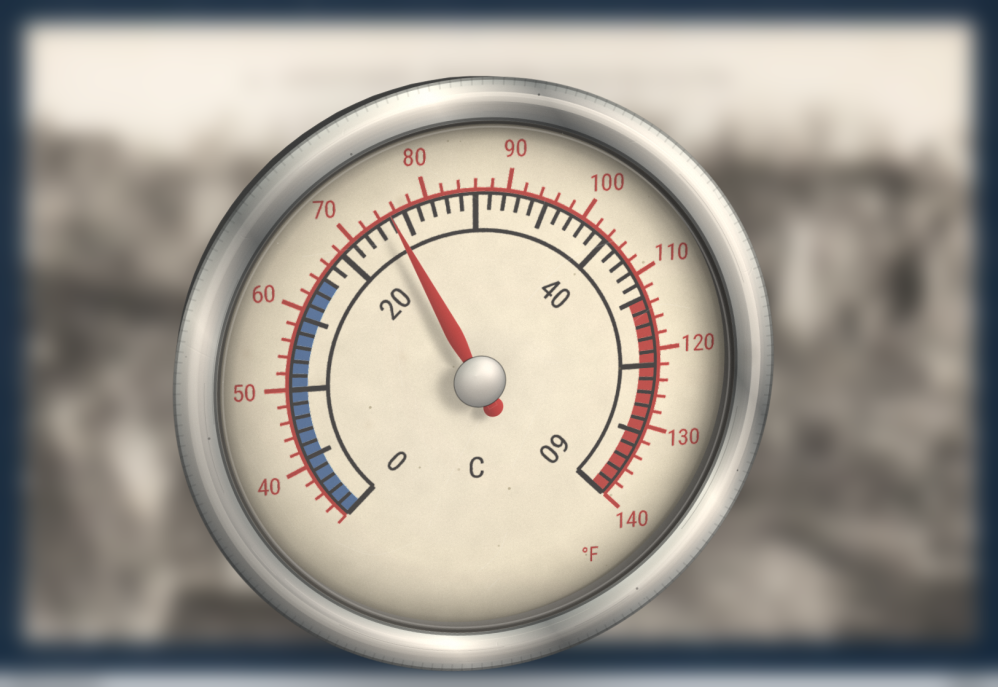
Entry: 24°C
